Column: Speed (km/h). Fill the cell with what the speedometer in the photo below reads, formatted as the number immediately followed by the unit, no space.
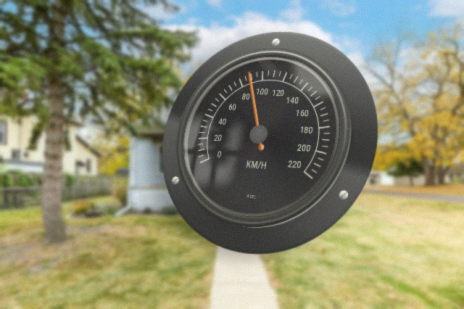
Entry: 90km/h
